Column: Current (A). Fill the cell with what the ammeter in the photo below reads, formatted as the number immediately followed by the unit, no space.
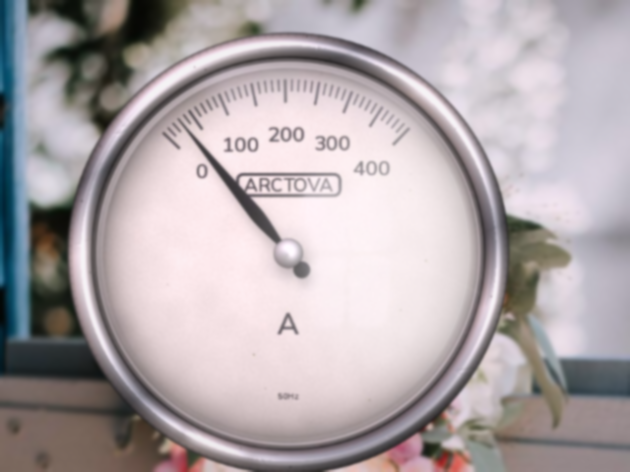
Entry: 30A
